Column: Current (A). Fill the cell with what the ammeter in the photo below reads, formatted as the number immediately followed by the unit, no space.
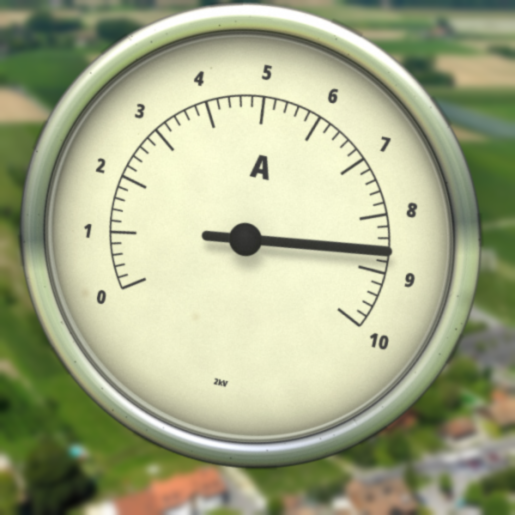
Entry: 8.6A
